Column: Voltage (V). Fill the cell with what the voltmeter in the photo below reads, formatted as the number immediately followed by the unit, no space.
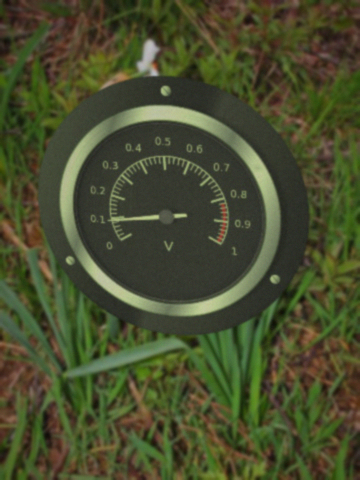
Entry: 0.1V
